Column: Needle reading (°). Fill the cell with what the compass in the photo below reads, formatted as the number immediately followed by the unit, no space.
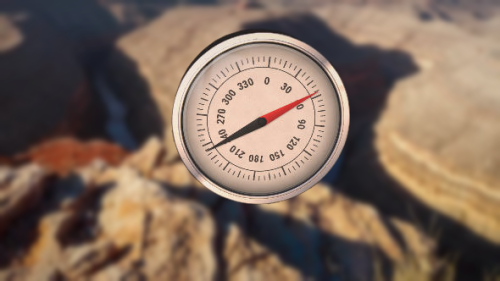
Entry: 55°
